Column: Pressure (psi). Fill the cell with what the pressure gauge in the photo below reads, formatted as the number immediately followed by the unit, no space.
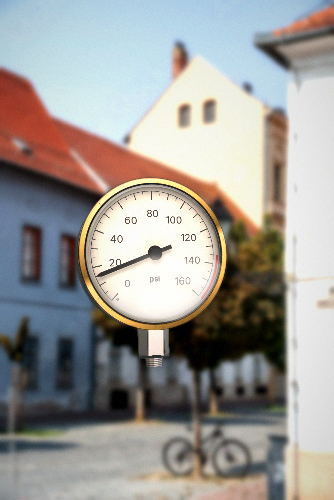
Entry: 15psi
